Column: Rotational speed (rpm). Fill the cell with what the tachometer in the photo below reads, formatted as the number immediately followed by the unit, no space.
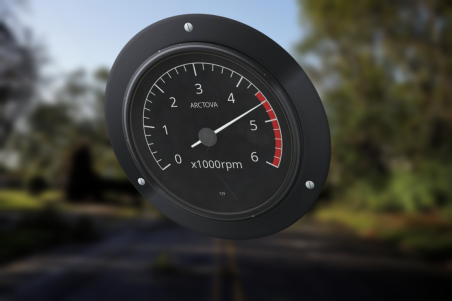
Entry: 4600rpm
